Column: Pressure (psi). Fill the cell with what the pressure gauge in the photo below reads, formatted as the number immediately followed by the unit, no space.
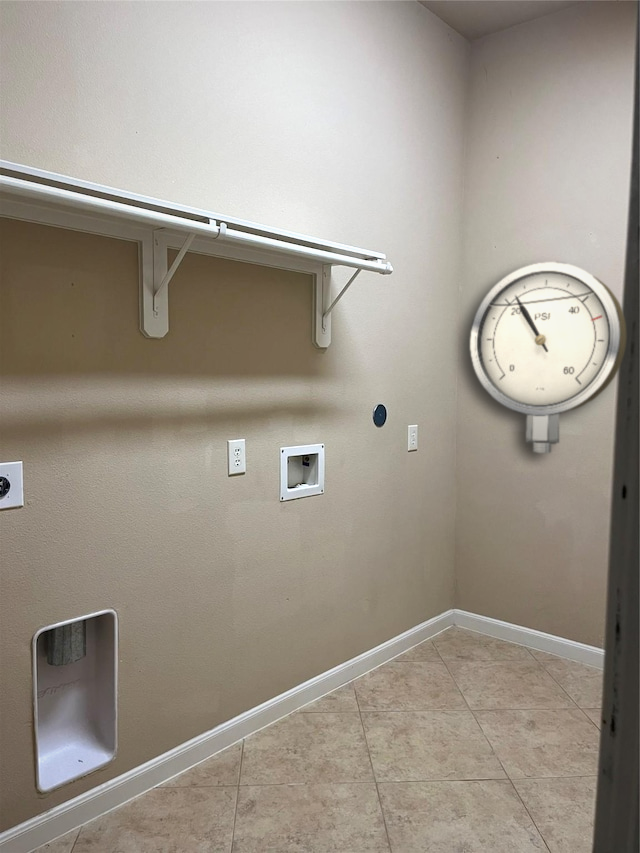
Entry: 22.5psi
